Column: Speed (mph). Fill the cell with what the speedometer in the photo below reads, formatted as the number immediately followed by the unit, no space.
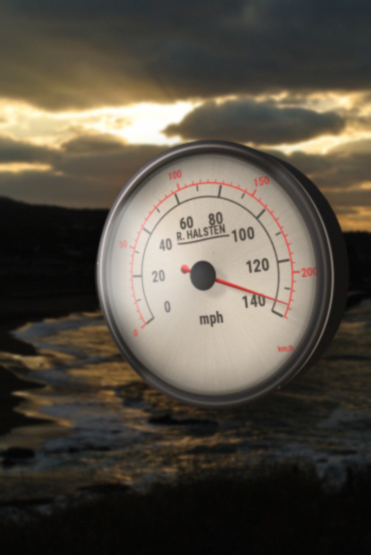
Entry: 135mph
